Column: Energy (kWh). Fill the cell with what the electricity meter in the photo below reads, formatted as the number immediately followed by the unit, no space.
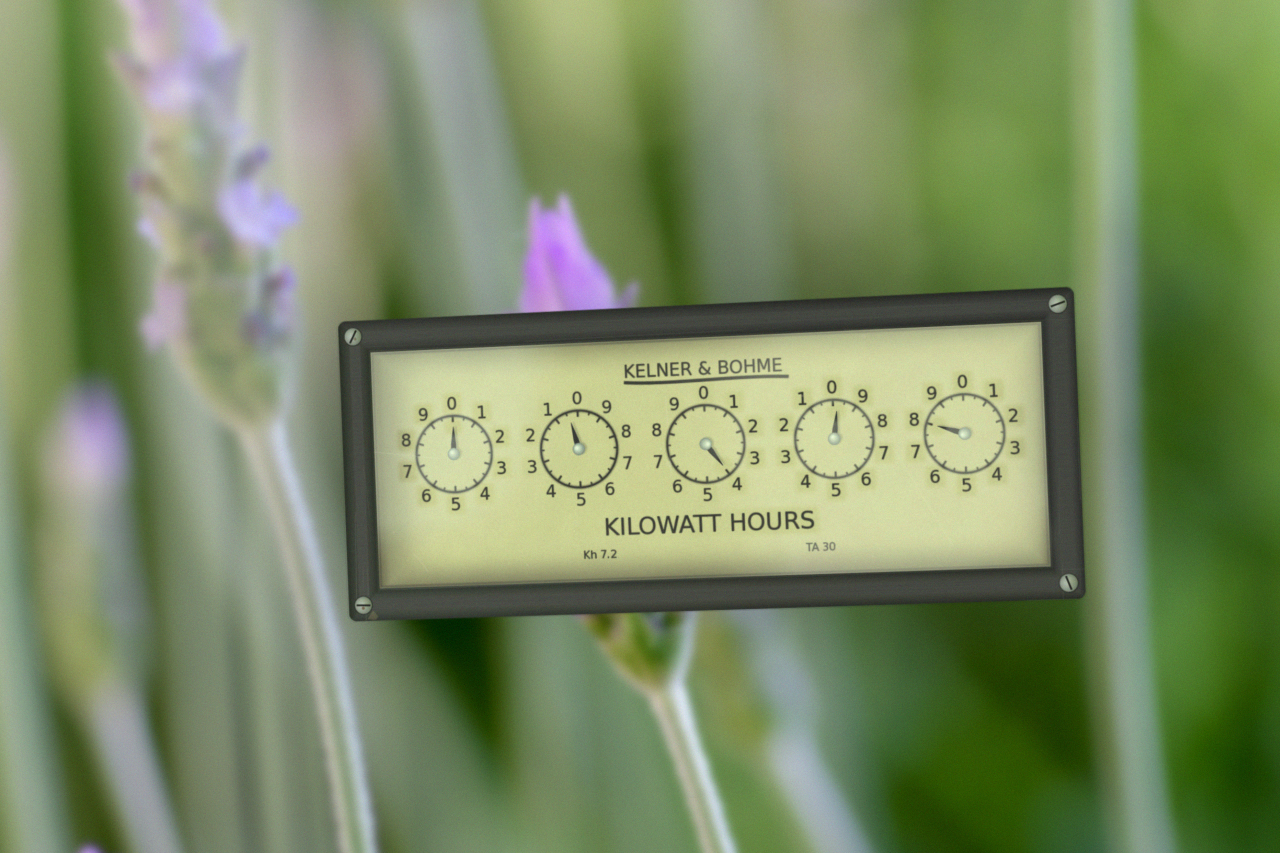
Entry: 398kWh
